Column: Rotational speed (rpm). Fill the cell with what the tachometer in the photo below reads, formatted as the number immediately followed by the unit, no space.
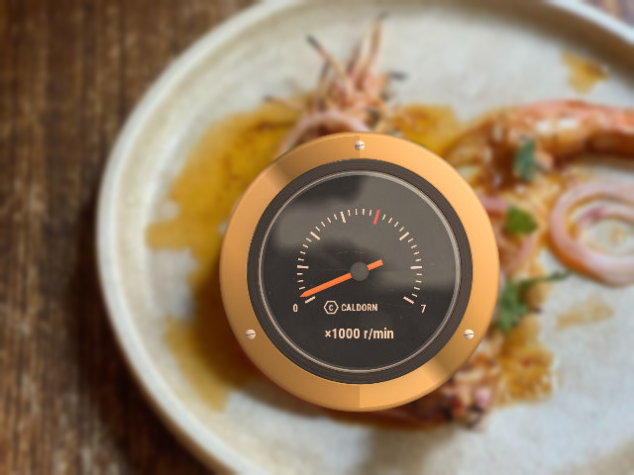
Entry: 200rpm
